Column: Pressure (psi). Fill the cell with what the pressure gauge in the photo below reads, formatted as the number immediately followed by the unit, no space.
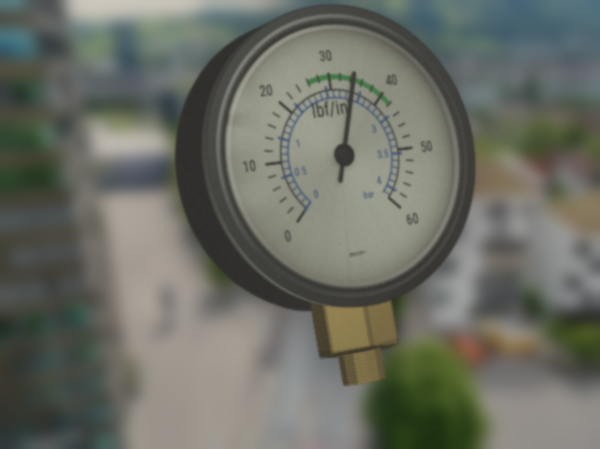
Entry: 34psi
